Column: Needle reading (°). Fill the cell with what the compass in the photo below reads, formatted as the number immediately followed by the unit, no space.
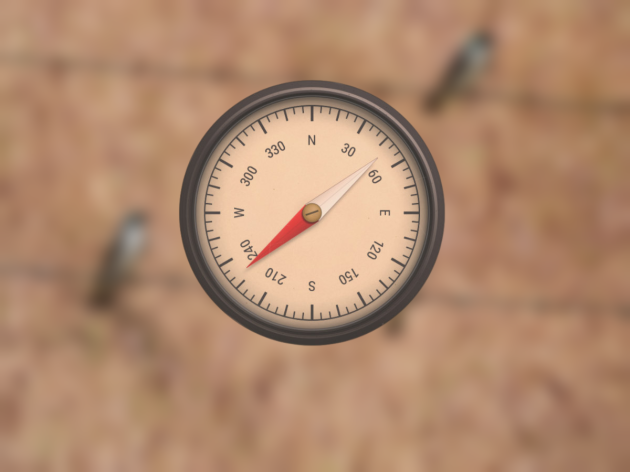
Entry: 230°
